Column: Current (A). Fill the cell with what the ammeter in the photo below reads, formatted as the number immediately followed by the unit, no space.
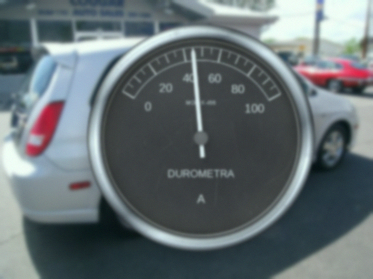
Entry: 45A
